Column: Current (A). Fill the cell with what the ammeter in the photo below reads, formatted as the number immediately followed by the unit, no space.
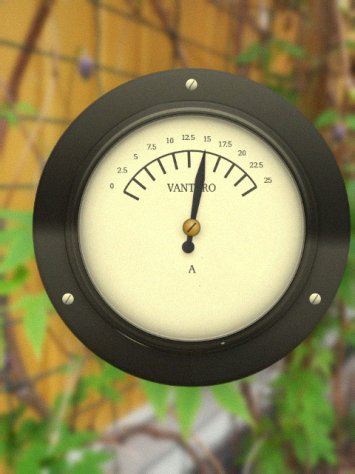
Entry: 15A
